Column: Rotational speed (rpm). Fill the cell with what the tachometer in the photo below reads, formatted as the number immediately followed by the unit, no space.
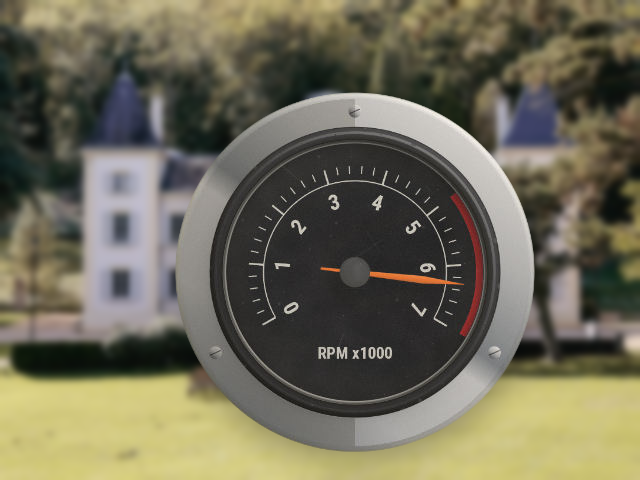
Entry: 6300rpm
